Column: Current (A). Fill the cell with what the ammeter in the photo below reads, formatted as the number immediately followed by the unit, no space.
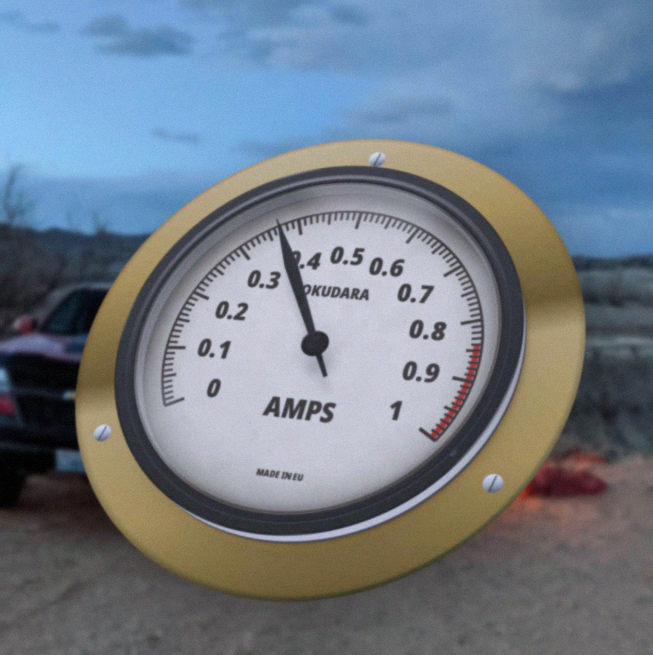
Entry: 0.37A
